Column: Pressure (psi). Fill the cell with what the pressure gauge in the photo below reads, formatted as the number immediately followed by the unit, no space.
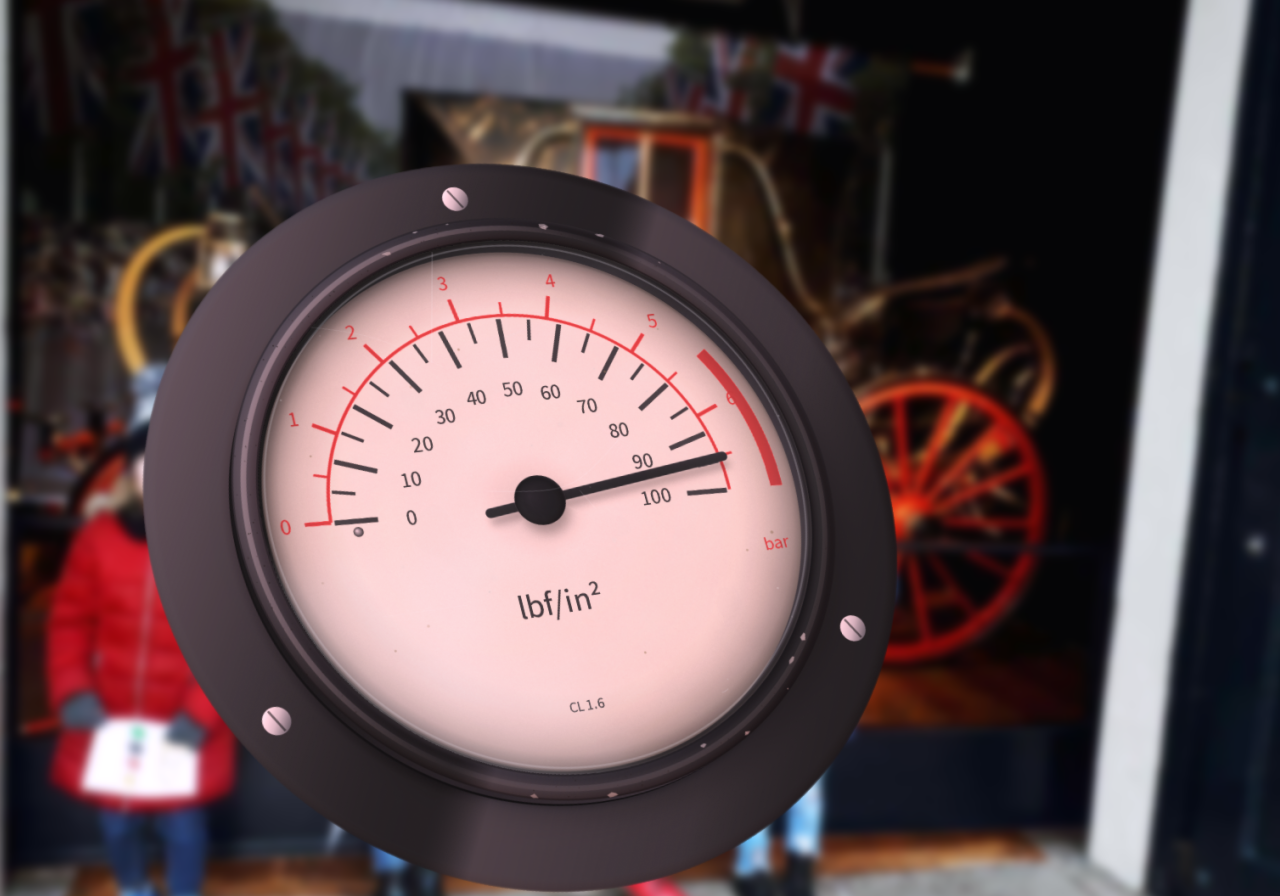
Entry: 95psi
